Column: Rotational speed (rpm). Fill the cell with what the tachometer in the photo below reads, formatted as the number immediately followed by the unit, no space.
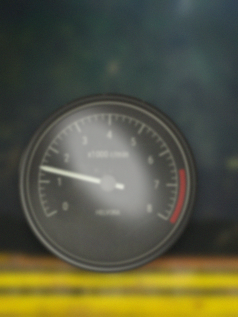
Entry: 1400rpm
